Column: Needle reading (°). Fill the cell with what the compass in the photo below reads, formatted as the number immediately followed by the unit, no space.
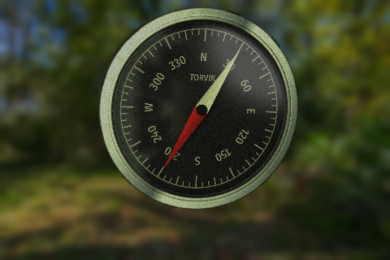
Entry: 210°
